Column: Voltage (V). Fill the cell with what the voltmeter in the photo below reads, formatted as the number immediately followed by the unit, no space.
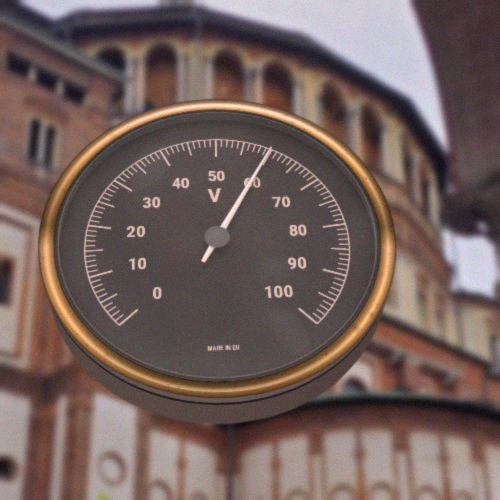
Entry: 60V
